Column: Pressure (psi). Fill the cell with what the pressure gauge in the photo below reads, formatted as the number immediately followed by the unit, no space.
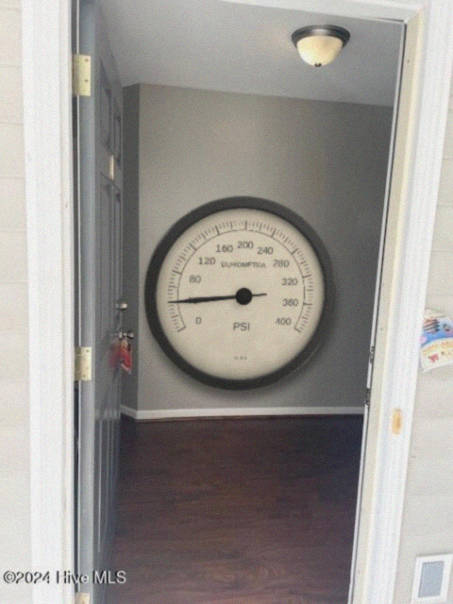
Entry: 40psi
